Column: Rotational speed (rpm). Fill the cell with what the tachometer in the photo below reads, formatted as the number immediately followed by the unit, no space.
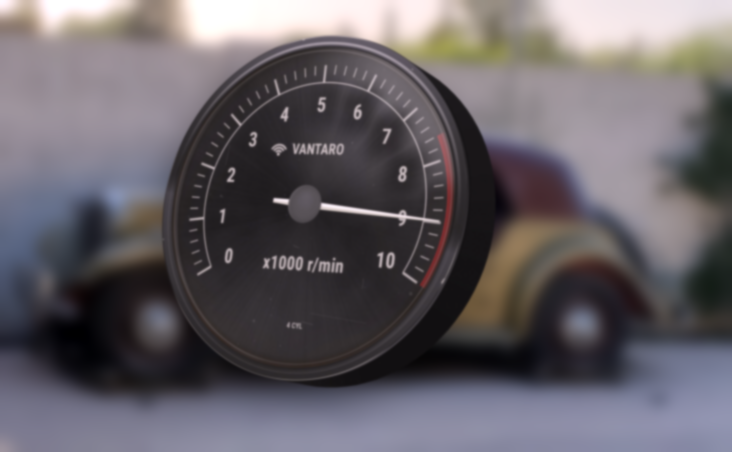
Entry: 9000rpm
